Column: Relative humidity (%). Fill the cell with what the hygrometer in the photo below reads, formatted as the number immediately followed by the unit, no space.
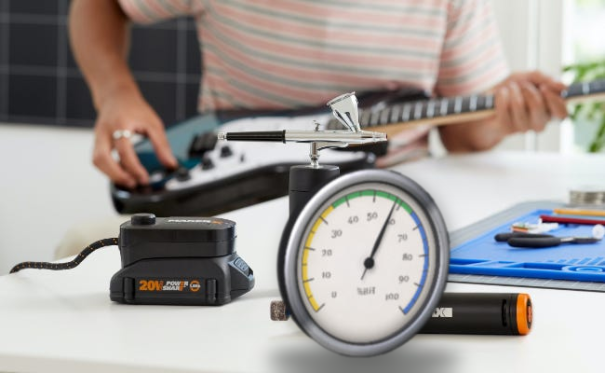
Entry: 57.5%
